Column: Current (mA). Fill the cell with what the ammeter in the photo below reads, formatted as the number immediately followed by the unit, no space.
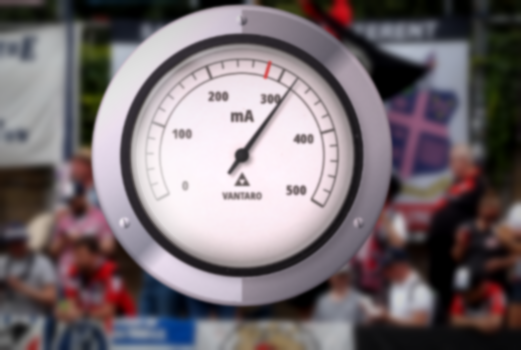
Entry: 320mA
